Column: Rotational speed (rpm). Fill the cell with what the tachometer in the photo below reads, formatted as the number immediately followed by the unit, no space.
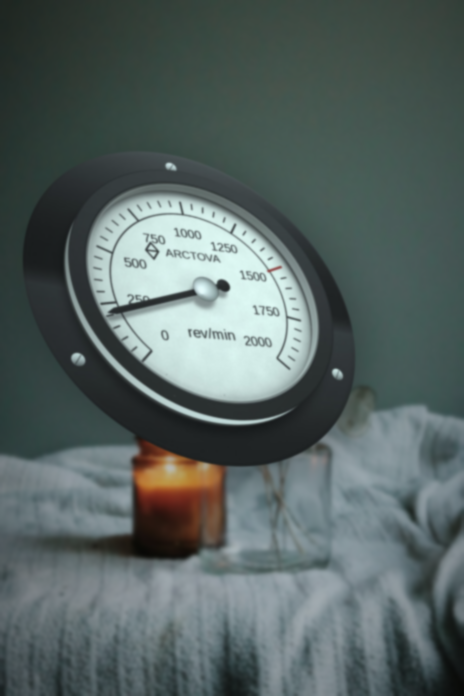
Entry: 200rpm
